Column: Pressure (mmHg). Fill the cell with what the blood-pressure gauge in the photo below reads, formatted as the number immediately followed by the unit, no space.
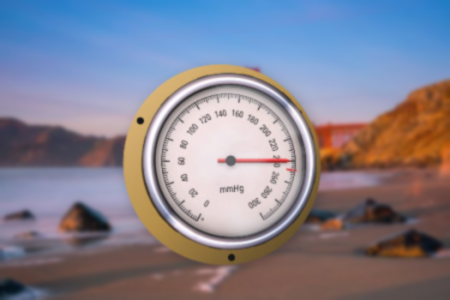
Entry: 240mmHg
